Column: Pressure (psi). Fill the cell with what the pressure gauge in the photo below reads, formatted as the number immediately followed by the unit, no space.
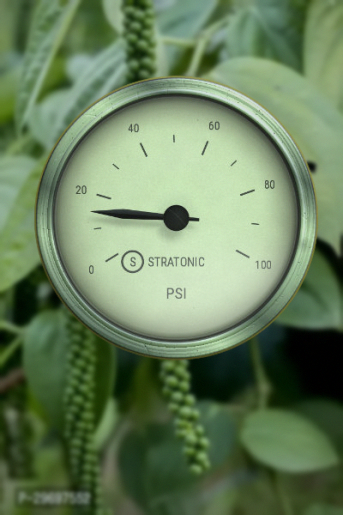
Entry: 15psi
